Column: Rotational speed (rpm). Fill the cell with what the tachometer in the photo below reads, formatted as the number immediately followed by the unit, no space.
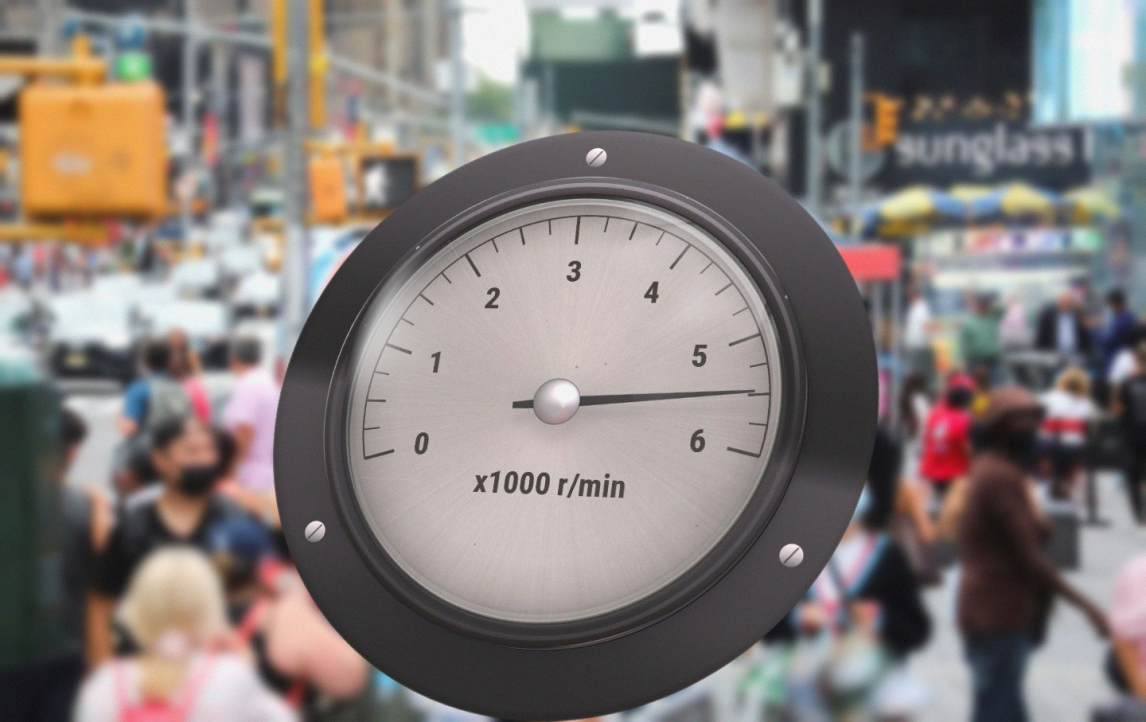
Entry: 5500rpm
